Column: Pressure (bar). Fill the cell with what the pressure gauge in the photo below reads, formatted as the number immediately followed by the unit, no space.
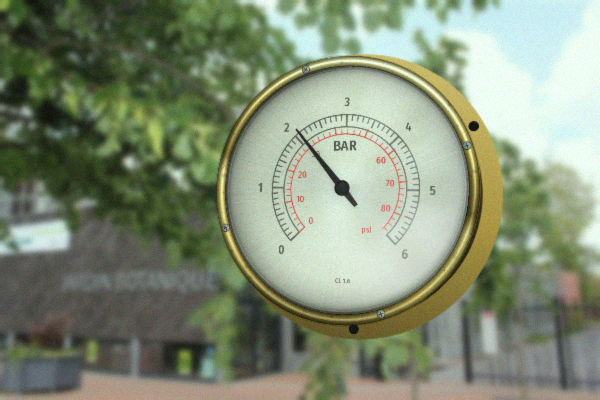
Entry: 2.1bar
